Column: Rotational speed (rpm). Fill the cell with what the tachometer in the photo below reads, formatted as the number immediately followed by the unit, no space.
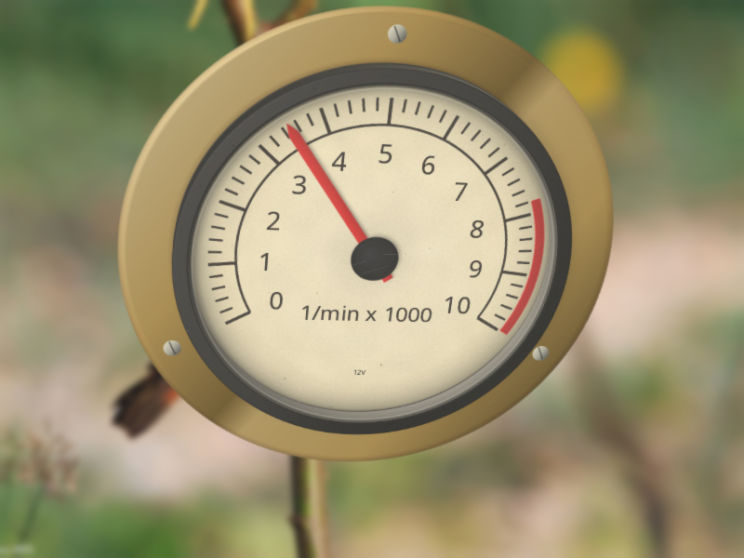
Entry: 3500rpm
